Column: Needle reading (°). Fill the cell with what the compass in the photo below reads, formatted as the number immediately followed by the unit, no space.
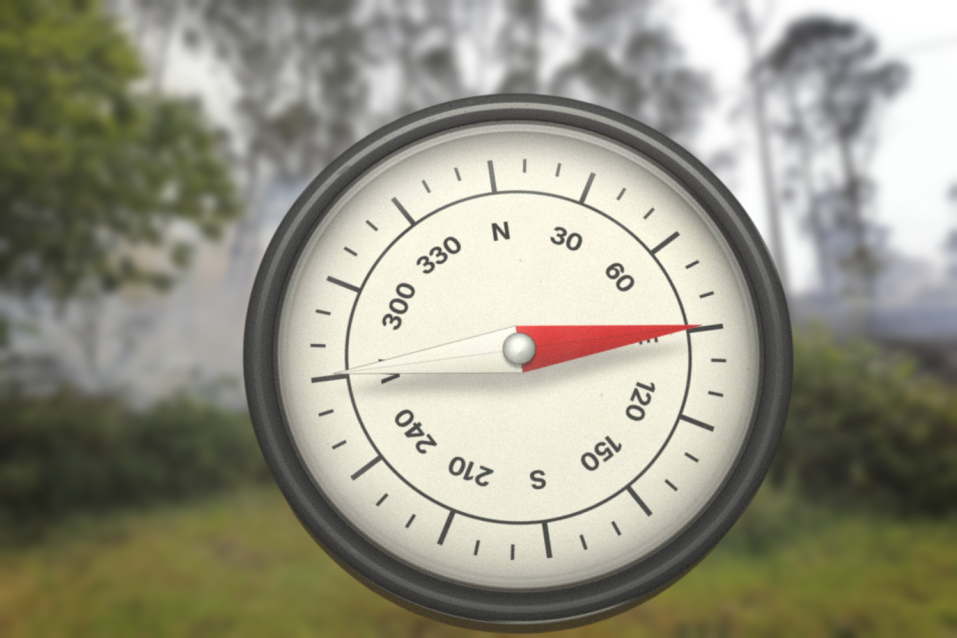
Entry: 90°
